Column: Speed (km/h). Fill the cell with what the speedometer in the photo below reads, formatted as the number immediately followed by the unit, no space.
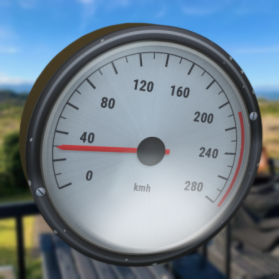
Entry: 30km/h
